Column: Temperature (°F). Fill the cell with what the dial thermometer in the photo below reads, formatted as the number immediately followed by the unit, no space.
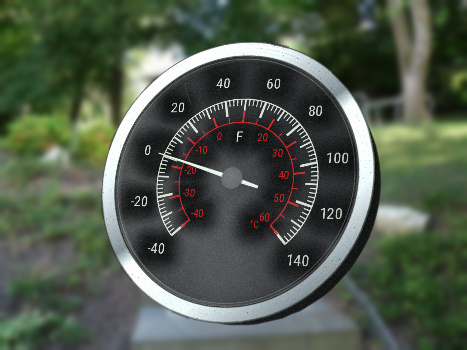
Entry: 0°F
